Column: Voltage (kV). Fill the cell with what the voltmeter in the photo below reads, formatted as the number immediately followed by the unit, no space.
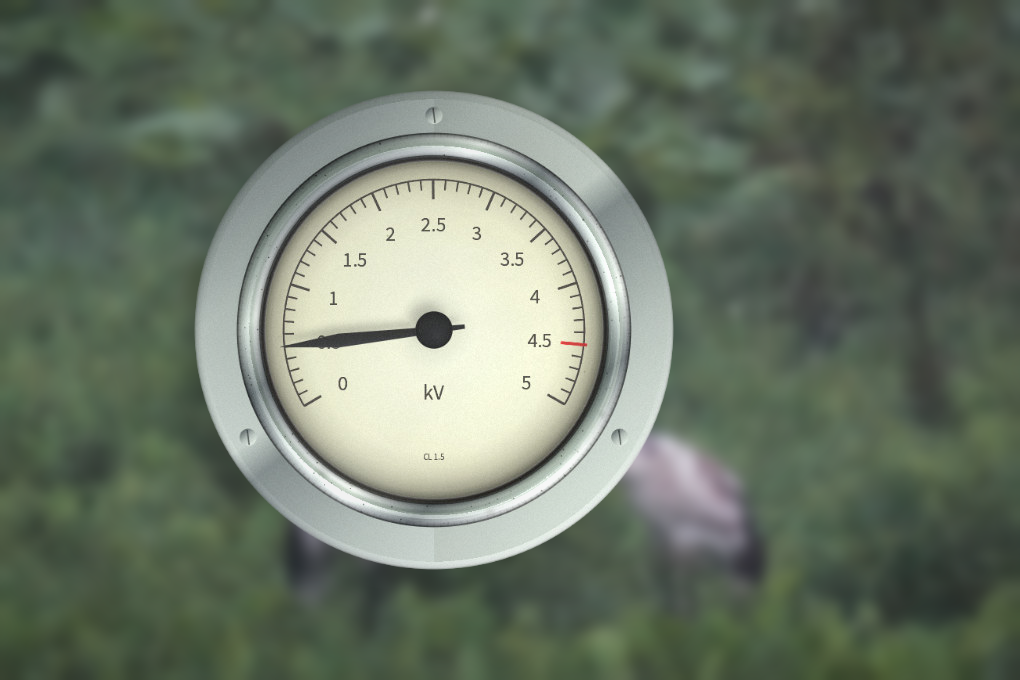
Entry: 0.5kV
